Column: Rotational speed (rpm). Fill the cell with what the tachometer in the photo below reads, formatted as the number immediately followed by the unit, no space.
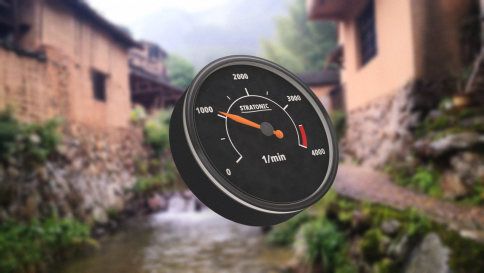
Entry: 1000rpm
